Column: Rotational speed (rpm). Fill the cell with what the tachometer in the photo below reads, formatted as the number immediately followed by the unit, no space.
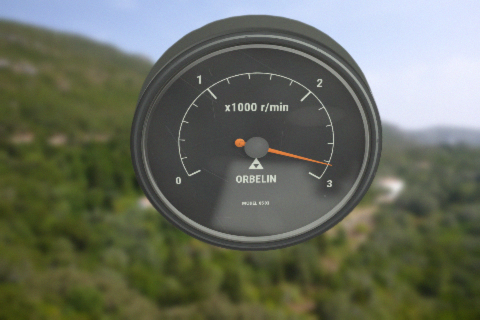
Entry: 2800rpm
